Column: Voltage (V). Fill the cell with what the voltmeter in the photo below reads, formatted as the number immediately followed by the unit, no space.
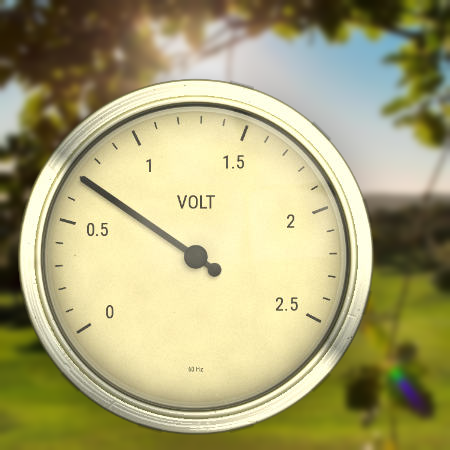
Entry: 0.7V
